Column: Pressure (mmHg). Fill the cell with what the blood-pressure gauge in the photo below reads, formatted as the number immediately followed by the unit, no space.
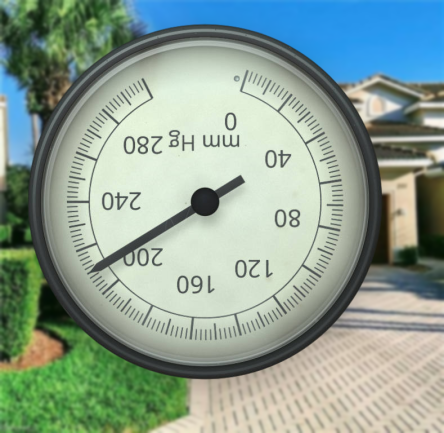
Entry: 210mmHg
